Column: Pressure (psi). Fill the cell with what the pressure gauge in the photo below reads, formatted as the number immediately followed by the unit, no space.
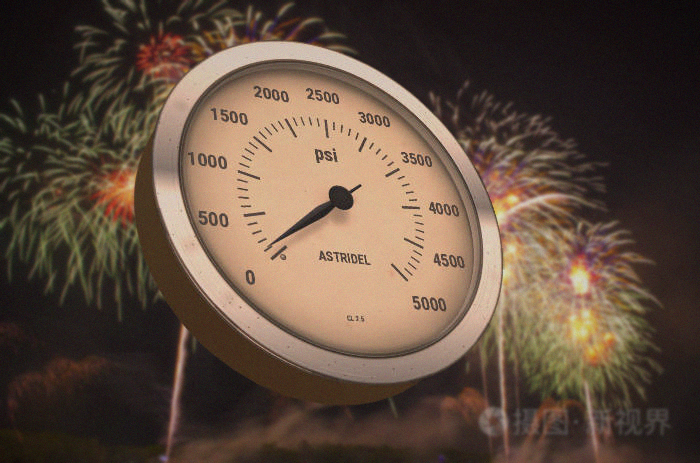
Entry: 100psi
